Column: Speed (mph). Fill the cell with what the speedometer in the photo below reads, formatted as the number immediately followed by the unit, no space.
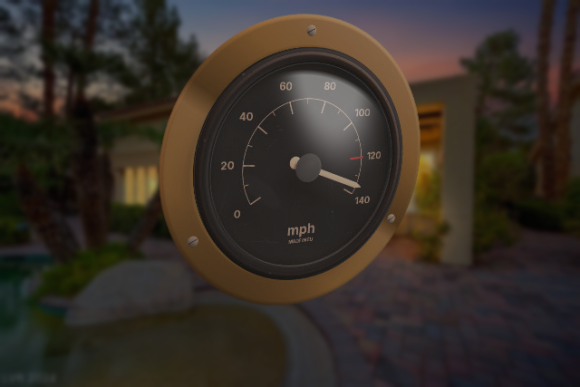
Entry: 135mph
